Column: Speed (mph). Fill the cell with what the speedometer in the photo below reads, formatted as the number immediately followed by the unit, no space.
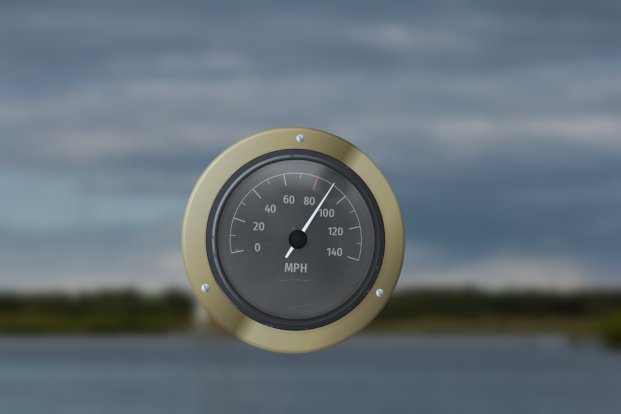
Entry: 90mph
